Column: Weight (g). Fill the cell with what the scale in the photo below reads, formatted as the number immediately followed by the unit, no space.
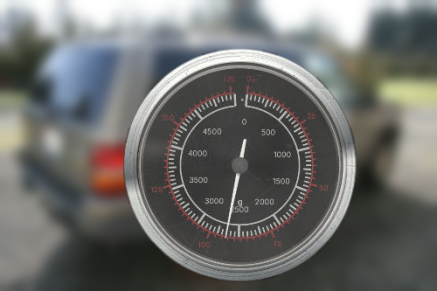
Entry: 2650g
